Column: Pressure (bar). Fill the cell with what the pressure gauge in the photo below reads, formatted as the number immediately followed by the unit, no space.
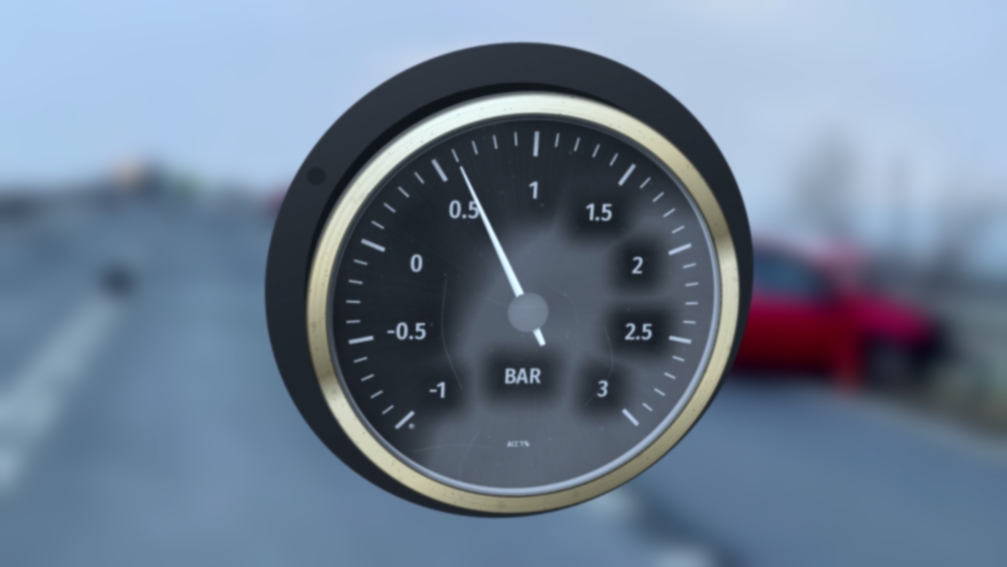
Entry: 0.6bar
